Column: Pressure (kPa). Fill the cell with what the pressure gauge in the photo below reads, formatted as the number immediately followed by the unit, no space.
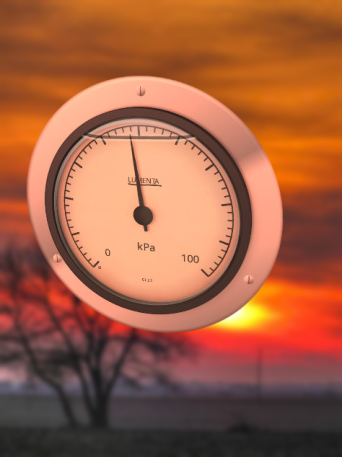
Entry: 48kPa
